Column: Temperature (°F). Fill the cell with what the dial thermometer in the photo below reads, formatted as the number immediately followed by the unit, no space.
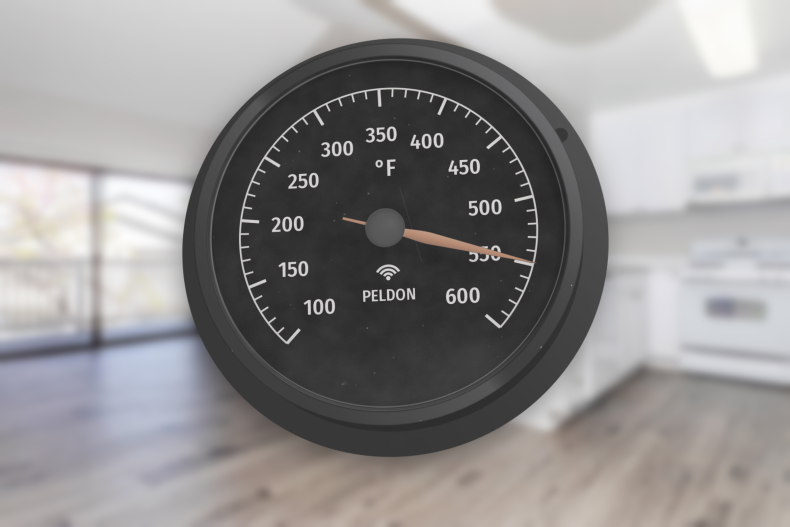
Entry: 550°F
